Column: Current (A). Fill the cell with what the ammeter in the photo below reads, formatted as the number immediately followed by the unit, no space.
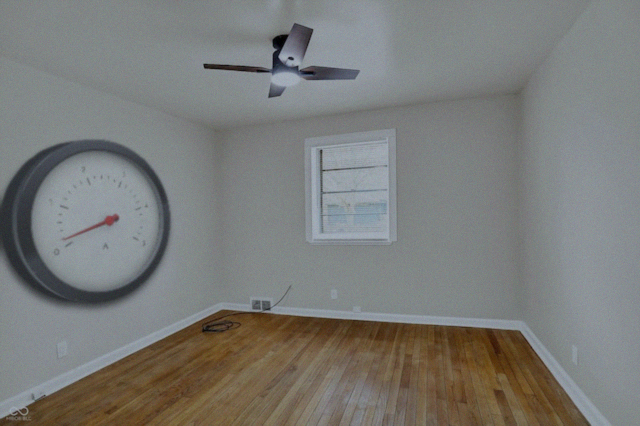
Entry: 0.2A
